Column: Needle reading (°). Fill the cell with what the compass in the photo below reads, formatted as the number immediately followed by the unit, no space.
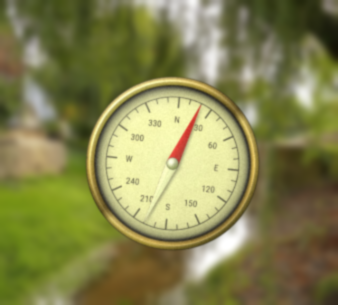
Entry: 20°
